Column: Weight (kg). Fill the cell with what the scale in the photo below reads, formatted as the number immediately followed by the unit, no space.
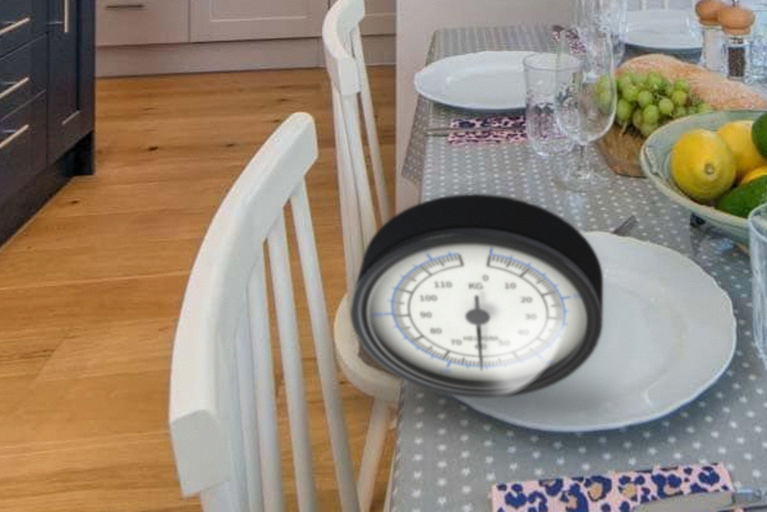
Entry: 60kg
